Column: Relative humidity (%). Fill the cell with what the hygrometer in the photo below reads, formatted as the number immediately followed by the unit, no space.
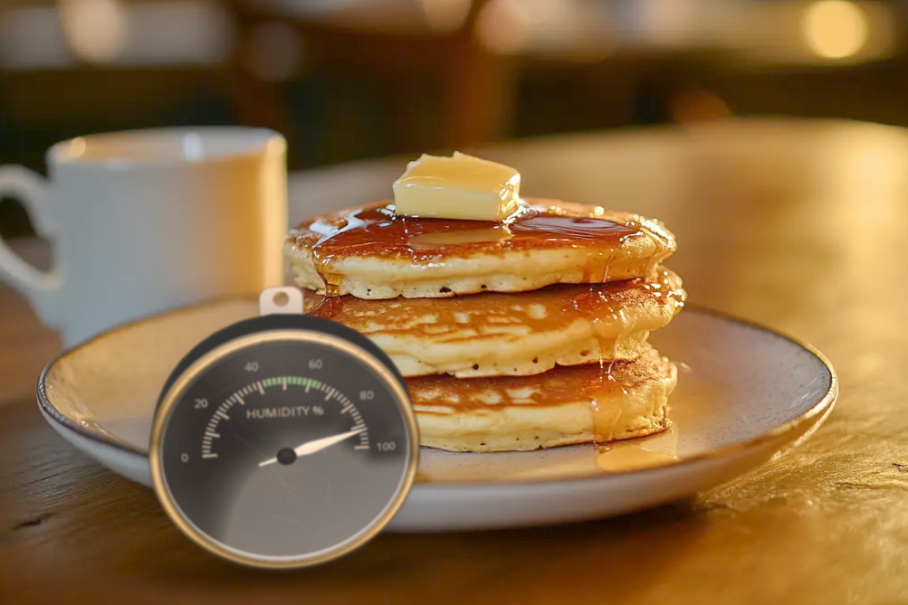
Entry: 90%
